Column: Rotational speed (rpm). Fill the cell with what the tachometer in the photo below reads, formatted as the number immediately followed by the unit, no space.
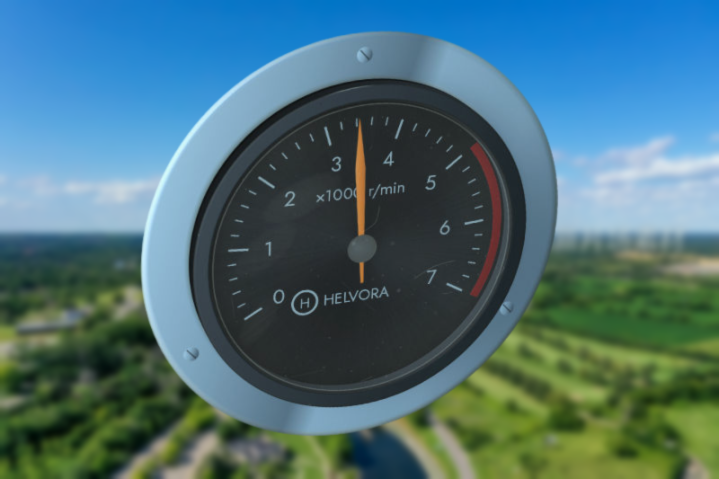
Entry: 3400rpm
